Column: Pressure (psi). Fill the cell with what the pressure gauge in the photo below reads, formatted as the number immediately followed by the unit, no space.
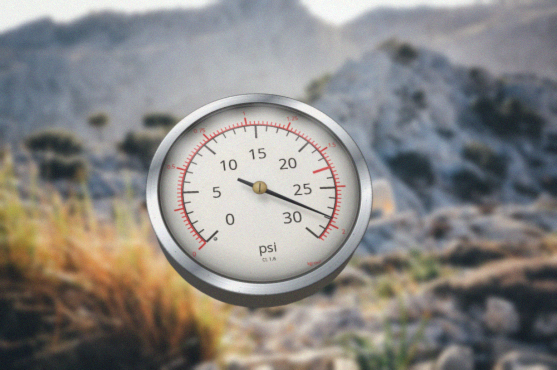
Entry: 28psi
